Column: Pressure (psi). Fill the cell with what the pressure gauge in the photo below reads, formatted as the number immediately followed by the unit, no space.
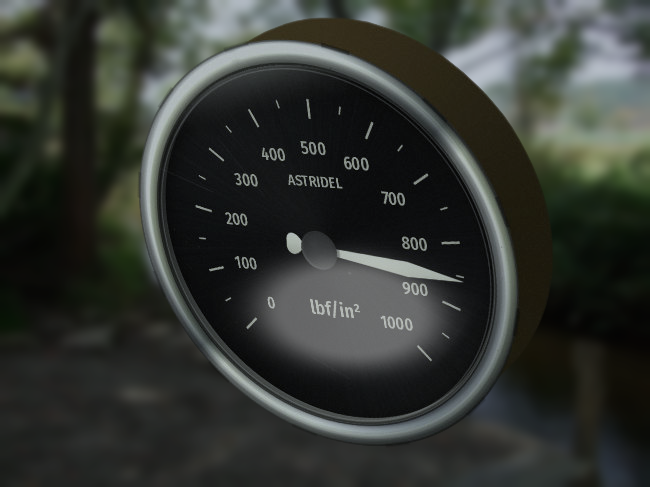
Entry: 850psi
